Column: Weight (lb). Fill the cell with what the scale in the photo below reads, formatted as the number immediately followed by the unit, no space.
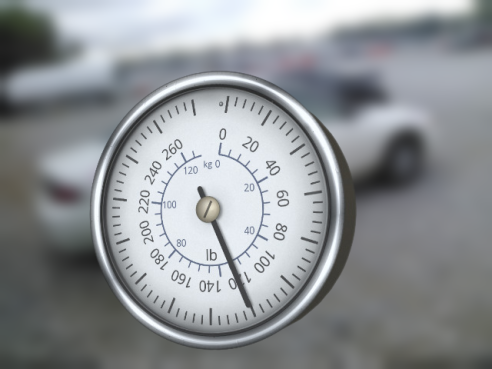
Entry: 120lb
